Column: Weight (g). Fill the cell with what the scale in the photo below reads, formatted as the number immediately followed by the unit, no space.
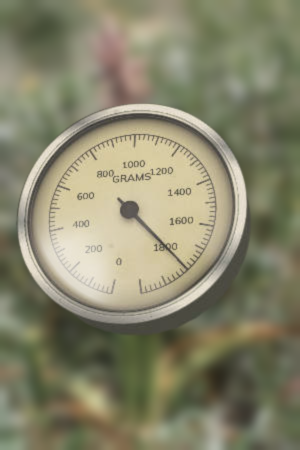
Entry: 1800g
